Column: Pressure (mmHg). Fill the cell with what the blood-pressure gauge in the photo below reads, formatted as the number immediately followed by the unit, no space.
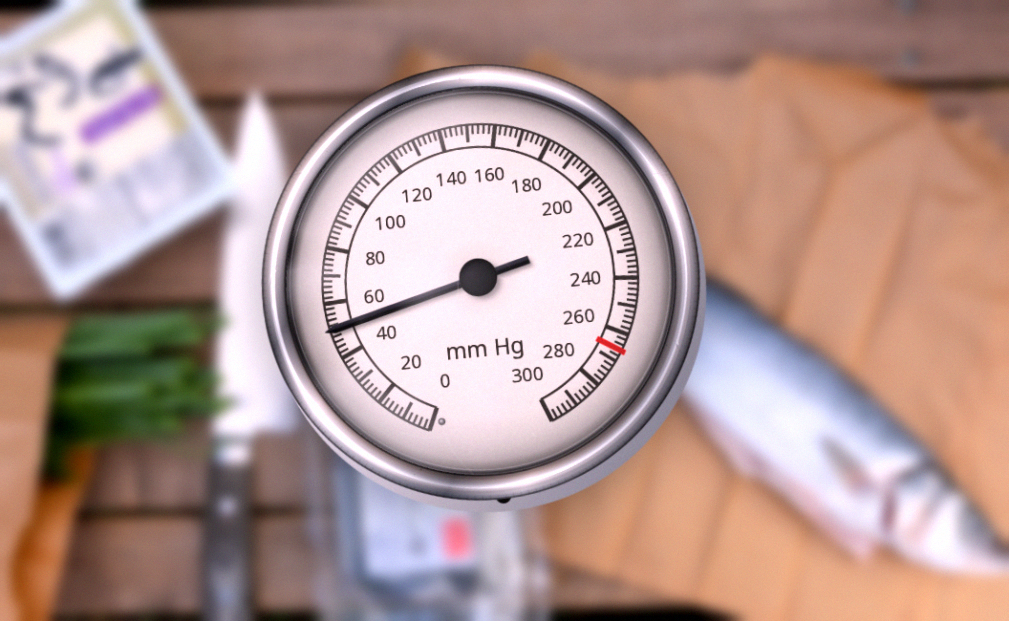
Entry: 50mmHg
